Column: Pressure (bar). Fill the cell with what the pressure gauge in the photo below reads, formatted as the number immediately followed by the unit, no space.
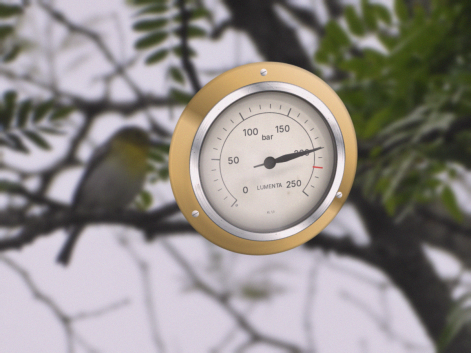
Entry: 200bar
